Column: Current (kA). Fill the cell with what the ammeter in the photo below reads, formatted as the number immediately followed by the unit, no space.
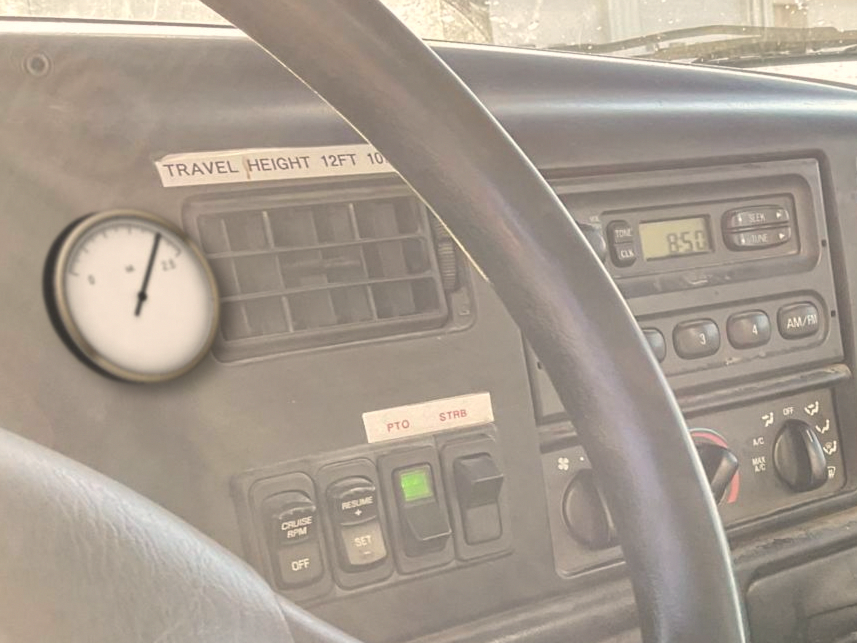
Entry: 2kA
